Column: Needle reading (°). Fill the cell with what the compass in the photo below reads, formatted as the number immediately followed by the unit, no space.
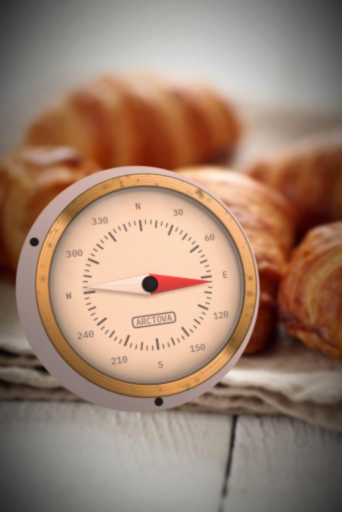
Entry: 95°
